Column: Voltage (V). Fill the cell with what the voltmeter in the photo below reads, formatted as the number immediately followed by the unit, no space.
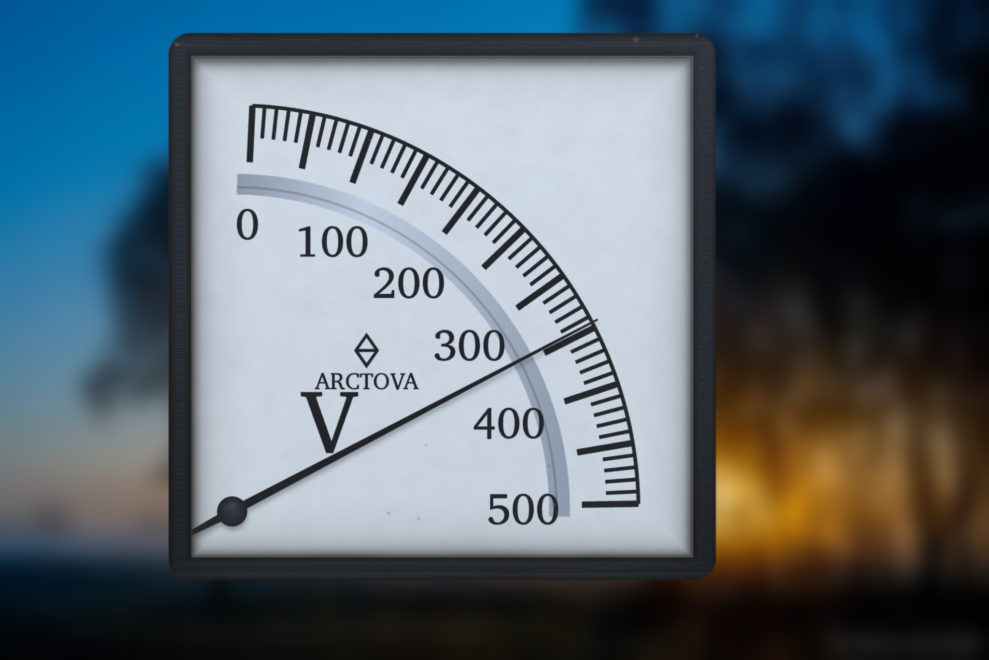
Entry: 345V
